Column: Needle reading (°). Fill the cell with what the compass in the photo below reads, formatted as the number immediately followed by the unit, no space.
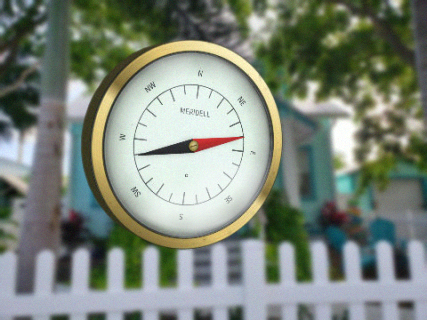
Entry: 75°
